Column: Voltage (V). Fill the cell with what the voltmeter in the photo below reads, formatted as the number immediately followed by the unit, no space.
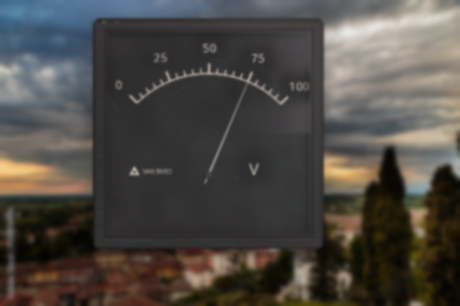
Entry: 75V
